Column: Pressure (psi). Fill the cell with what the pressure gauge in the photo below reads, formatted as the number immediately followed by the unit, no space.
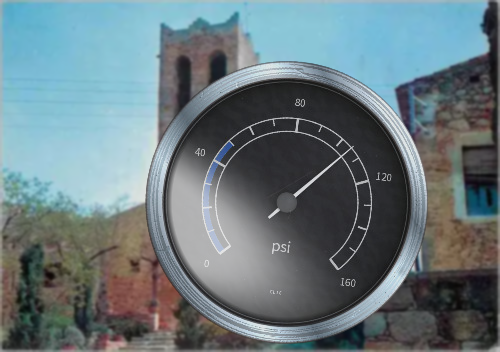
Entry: 105psi
